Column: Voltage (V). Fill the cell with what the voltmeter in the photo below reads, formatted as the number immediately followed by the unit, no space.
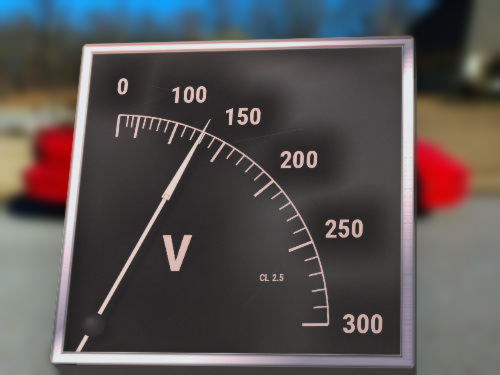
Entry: 130V
